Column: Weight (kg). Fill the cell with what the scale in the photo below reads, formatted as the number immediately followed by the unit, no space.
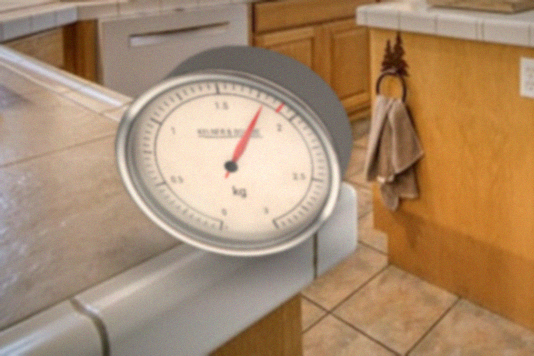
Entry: 1.8kg
